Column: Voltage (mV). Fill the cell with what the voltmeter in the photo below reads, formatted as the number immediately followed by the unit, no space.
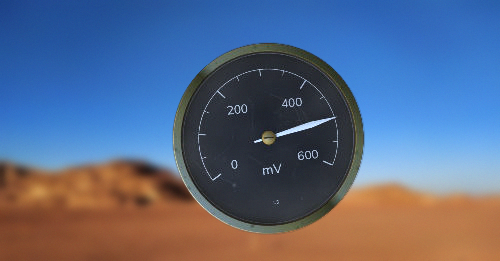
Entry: 500mV
